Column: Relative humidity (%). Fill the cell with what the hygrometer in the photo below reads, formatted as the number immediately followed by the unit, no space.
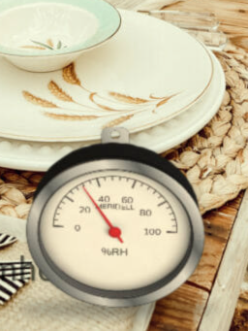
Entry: 32%
